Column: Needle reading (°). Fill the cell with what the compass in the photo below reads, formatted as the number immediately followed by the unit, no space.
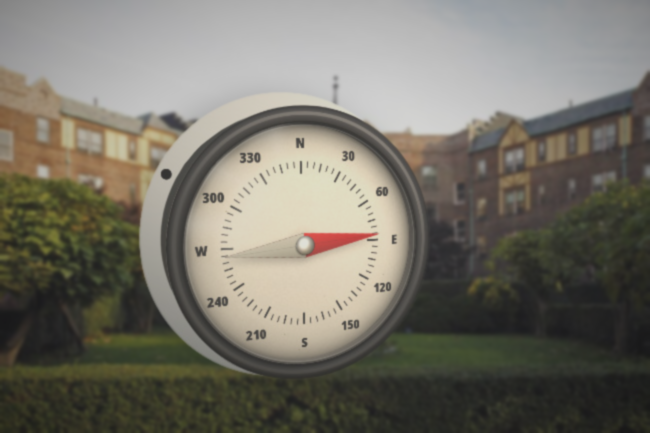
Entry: 85°
